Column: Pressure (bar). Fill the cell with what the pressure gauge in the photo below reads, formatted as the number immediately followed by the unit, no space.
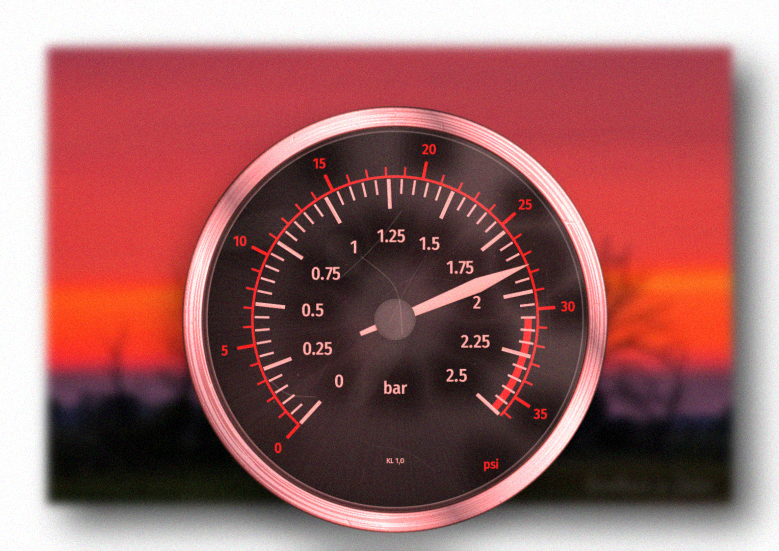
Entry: 1.9bar
